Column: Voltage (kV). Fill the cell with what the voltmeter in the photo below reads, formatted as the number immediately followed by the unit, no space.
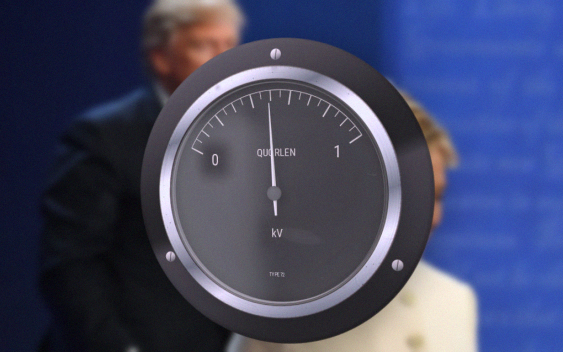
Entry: 0.5kV
